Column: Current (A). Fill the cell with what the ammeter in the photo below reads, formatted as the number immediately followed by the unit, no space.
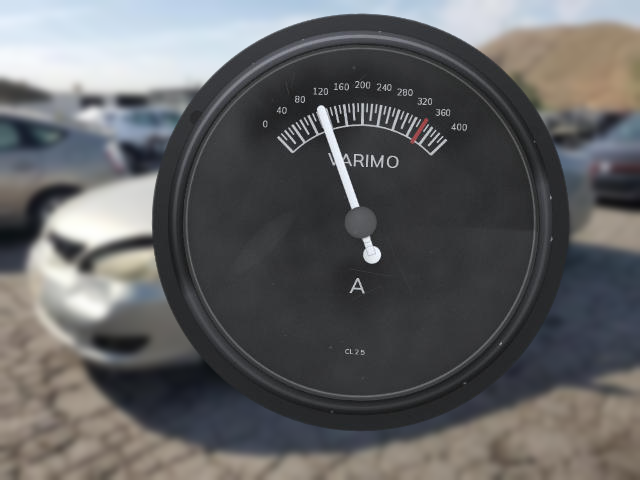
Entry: 110A
